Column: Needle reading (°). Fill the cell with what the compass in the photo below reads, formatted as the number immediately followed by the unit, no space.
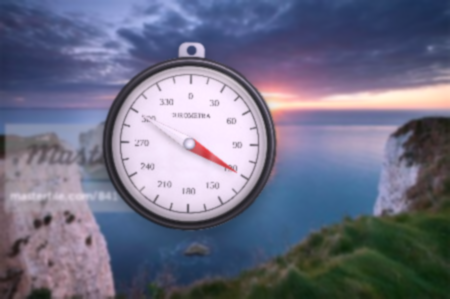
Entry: 120°
